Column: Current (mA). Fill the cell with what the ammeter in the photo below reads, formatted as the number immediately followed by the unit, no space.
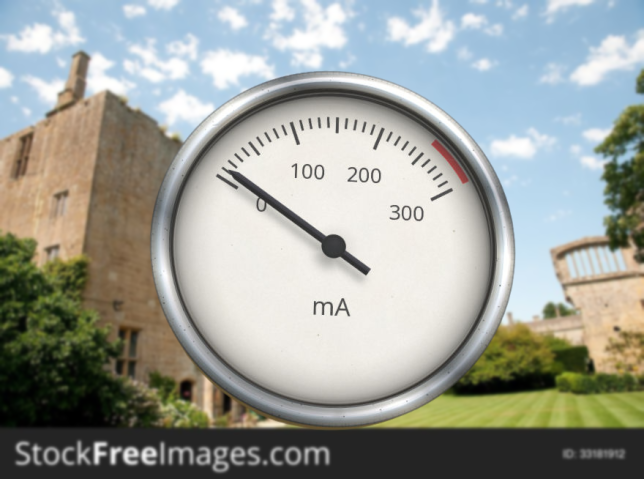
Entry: 10mA
